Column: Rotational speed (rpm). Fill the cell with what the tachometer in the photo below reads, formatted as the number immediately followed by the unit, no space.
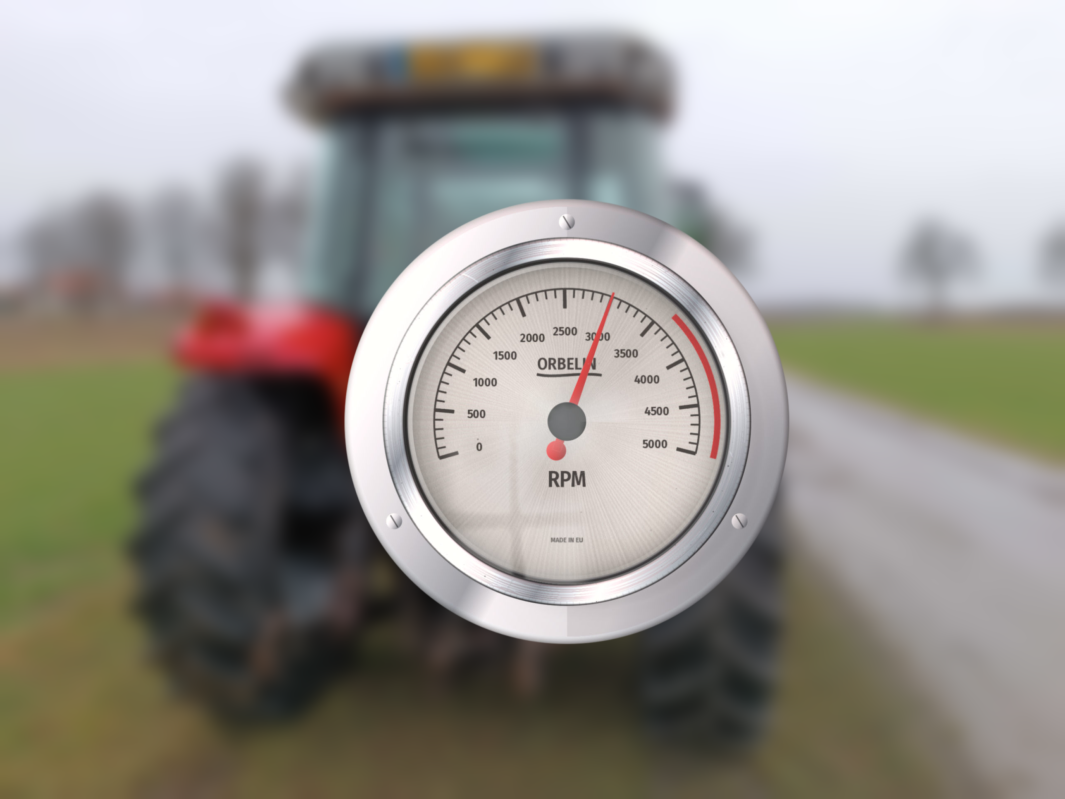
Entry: 3000rpm
